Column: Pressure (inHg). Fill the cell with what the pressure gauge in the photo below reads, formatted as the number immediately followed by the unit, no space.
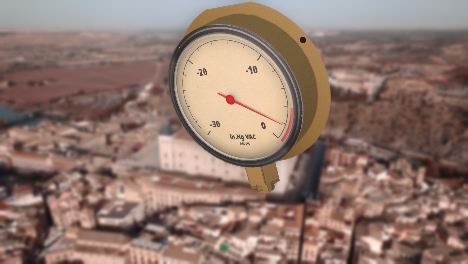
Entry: -2inHg
